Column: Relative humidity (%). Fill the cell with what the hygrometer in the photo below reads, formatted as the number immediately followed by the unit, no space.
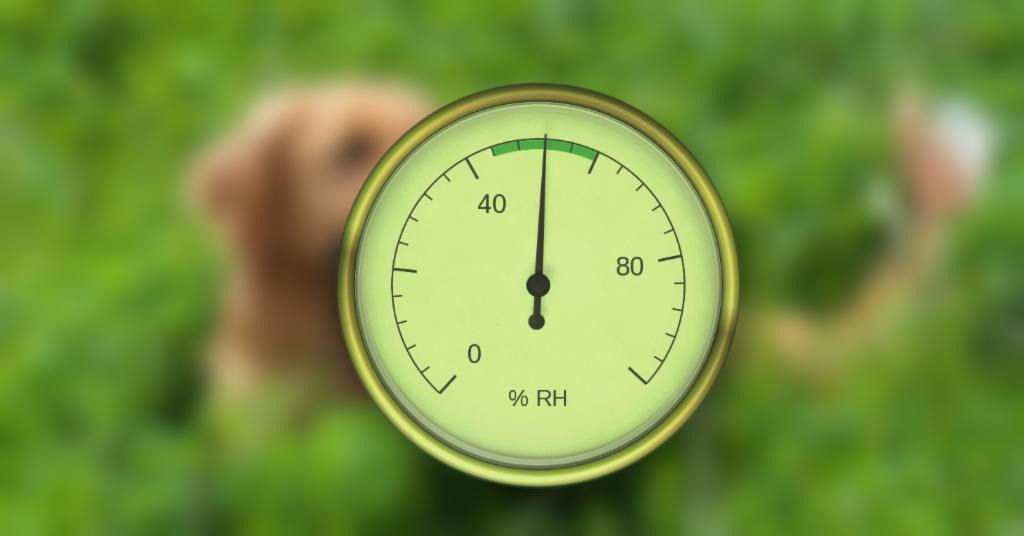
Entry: 52%
